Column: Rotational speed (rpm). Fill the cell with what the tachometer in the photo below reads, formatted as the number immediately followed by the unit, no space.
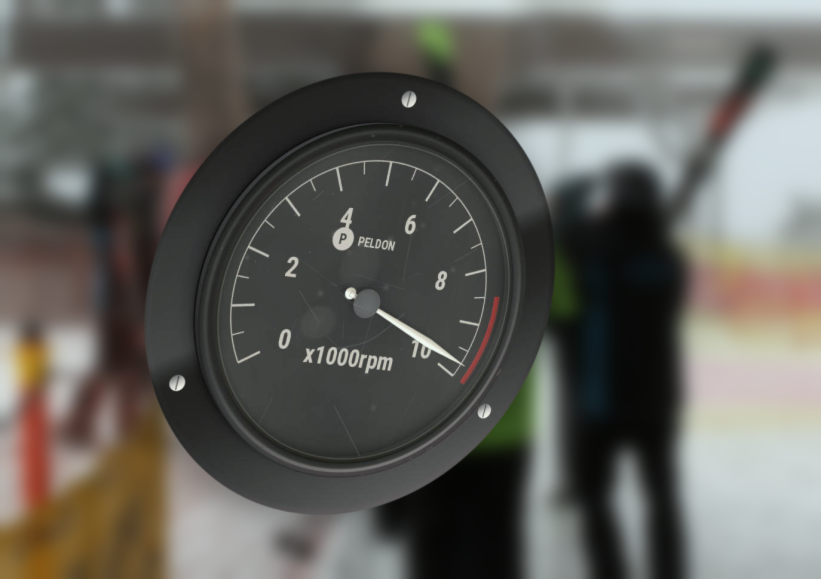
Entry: 9750rpm
